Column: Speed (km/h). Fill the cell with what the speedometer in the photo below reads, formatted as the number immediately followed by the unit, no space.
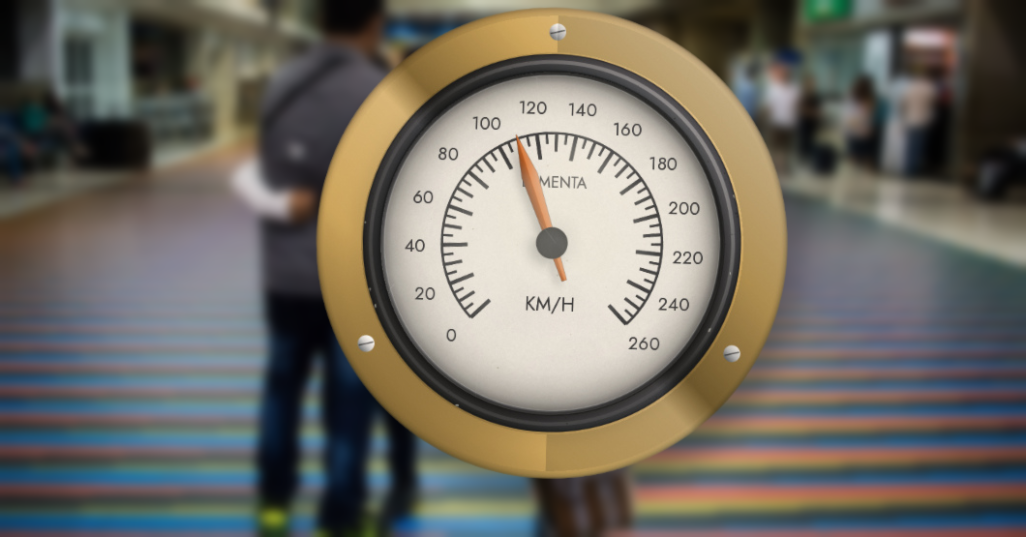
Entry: 110km/h
